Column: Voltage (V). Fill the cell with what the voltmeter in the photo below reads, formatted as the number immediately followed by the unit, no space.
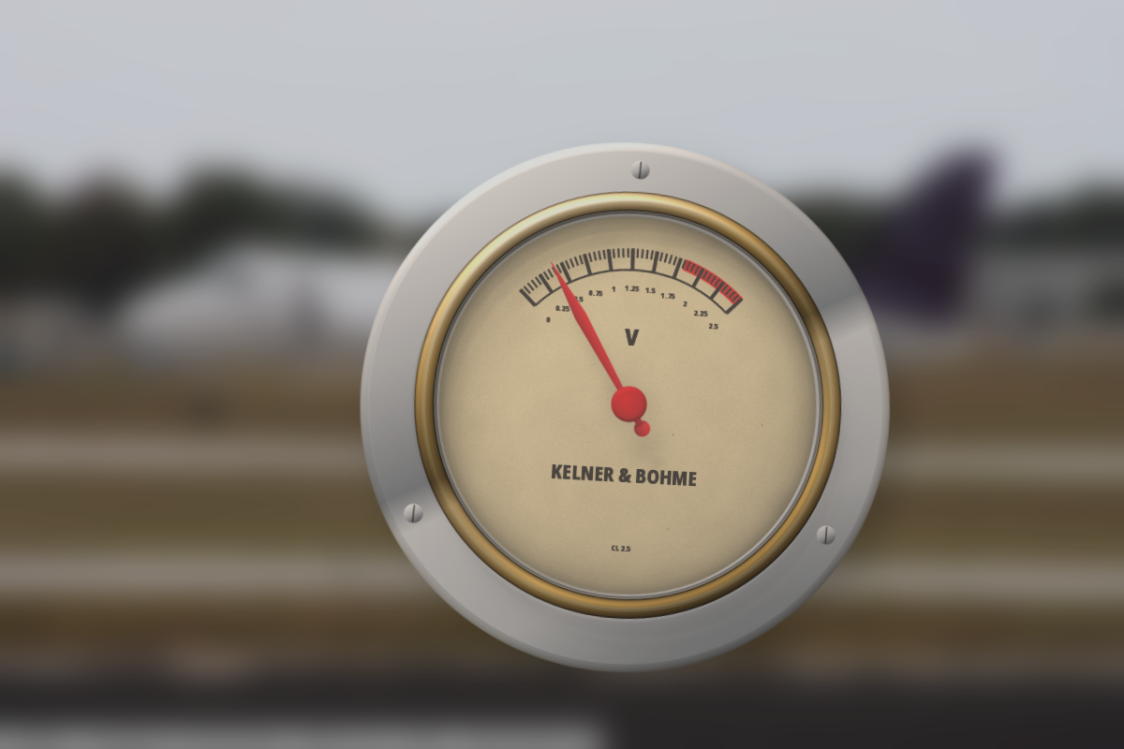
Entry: 0.4V
